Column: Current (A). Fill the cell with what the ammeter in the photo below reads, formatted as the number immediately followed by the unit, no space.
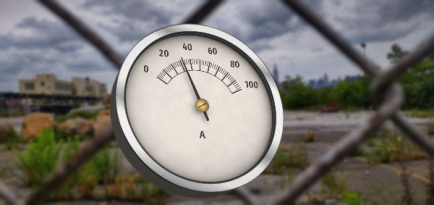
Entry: 30A
